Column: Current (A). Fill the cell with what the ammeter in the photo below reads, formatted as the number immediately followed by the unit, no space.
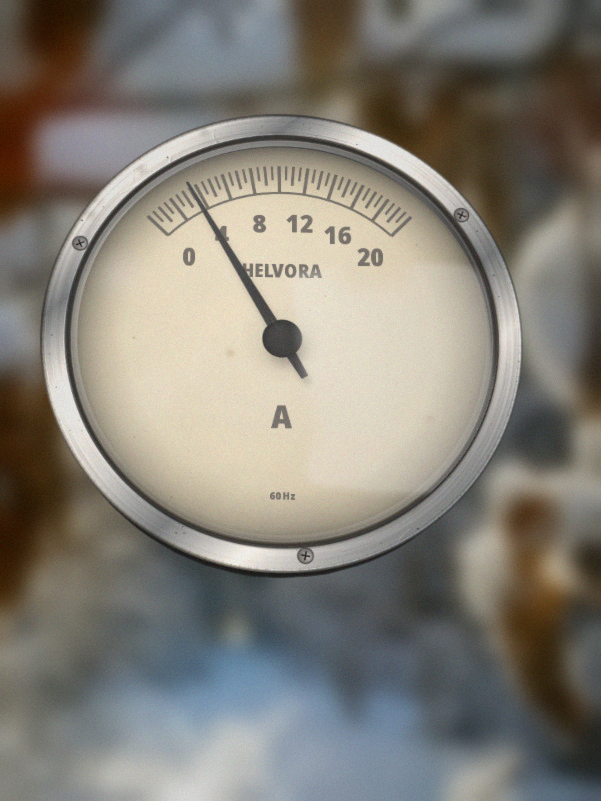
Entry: 3.5A
